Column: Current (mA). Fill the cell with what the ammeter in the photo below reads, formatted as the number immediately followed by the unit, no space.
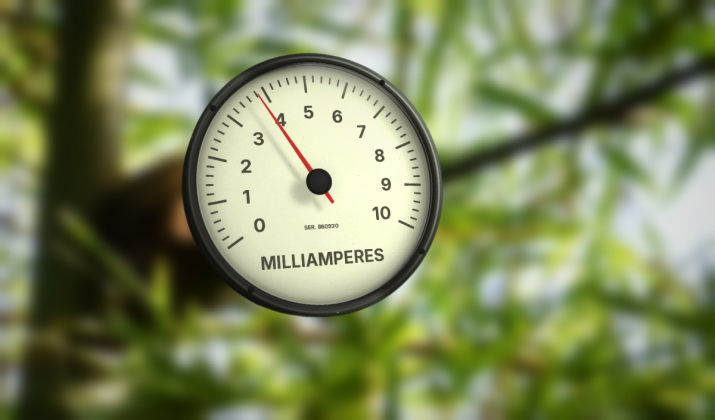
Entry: 3.8mA
